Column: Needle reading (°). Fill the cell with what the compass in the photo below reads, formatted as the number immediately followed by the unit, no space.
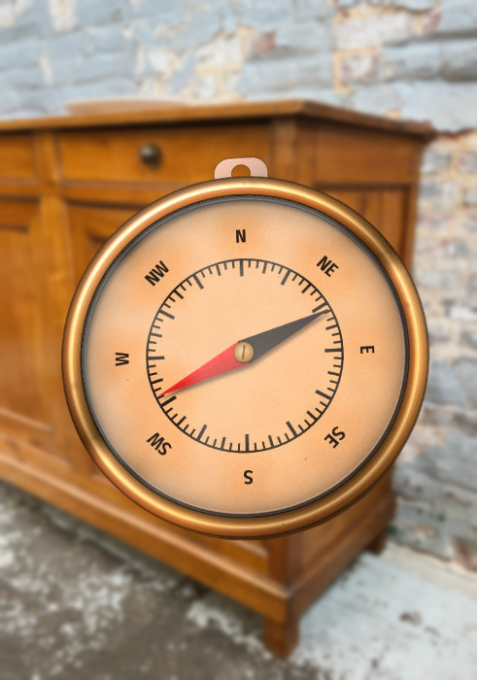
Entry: 245°
